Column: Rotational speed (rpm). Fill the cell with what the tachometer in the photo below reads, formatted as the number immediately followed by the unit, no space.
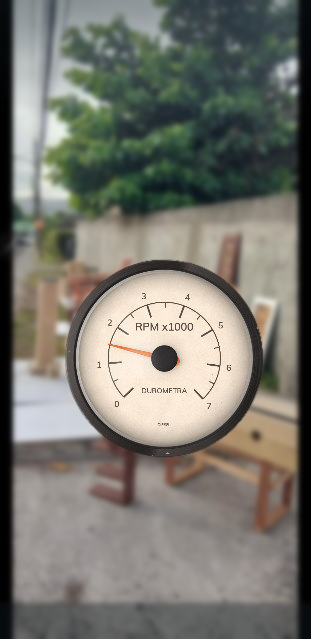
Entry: 1500rpm
